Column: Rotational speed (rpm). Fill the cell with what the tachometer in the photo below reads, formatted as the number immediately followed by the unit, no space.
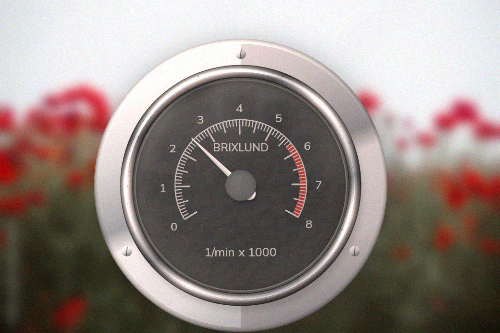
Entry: 2500rpm
